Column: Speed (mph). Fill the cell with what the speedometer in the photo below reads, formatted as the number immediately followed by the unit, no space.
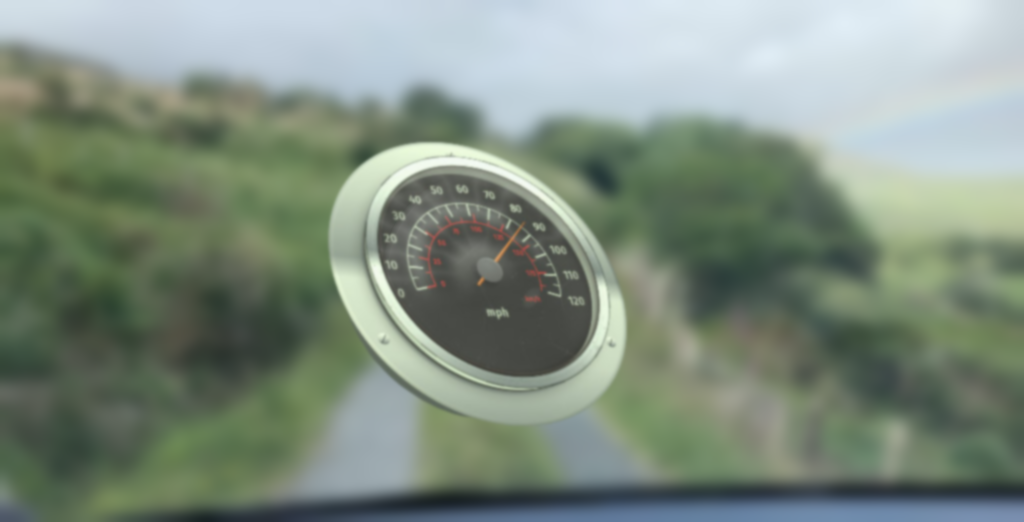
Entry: 85mph
